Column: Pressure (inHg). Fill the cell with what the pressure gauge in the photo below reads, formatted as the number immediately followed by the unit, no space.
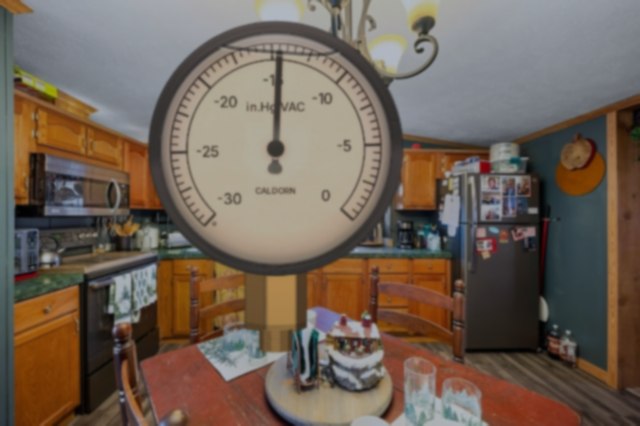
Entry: -14.5inHg
